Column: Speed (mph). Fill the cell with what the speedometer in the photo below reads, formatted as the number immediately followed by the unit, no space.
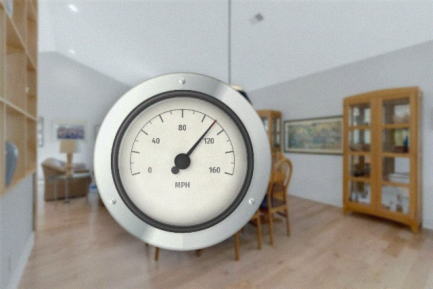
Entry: 110mph
